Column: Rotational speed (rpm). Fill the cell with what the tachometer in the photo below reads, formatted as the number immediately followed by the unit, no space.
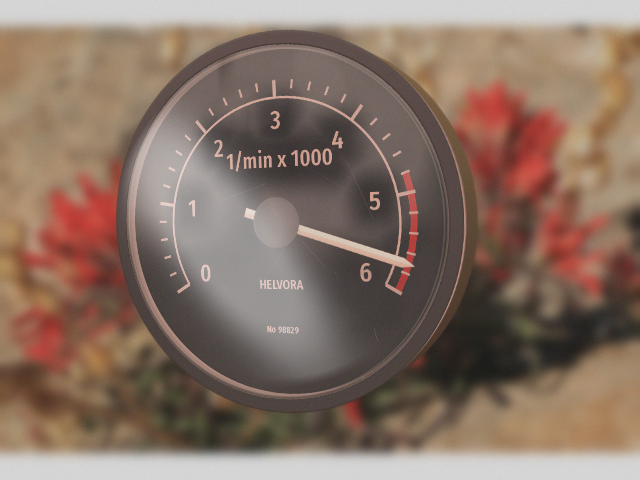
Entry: 5700rpm
